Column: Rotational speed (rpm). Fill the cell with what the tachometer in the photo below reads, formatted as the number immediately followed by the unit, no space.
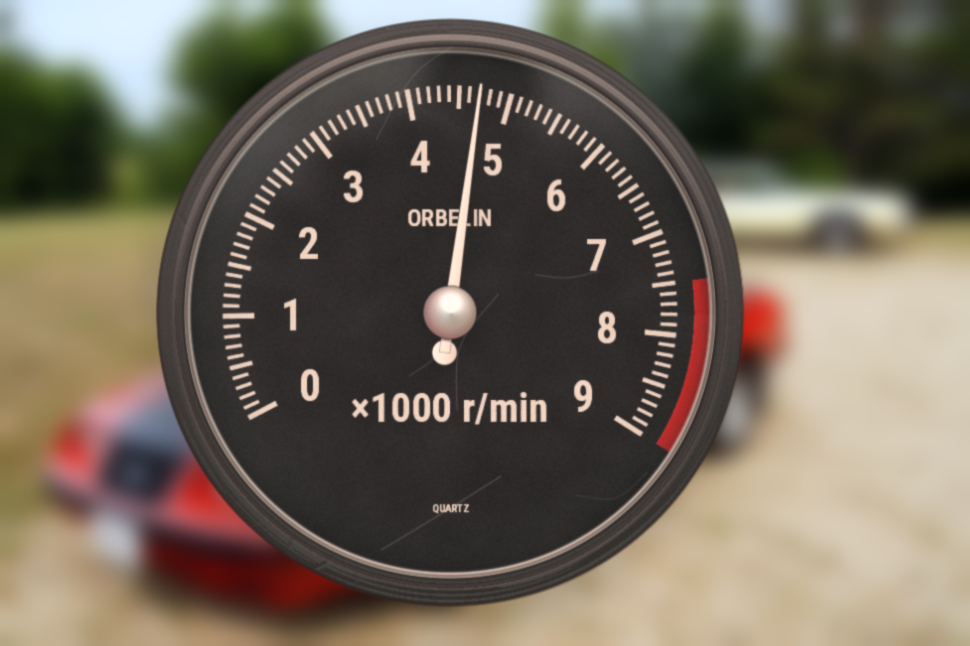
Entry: 4700rpm
